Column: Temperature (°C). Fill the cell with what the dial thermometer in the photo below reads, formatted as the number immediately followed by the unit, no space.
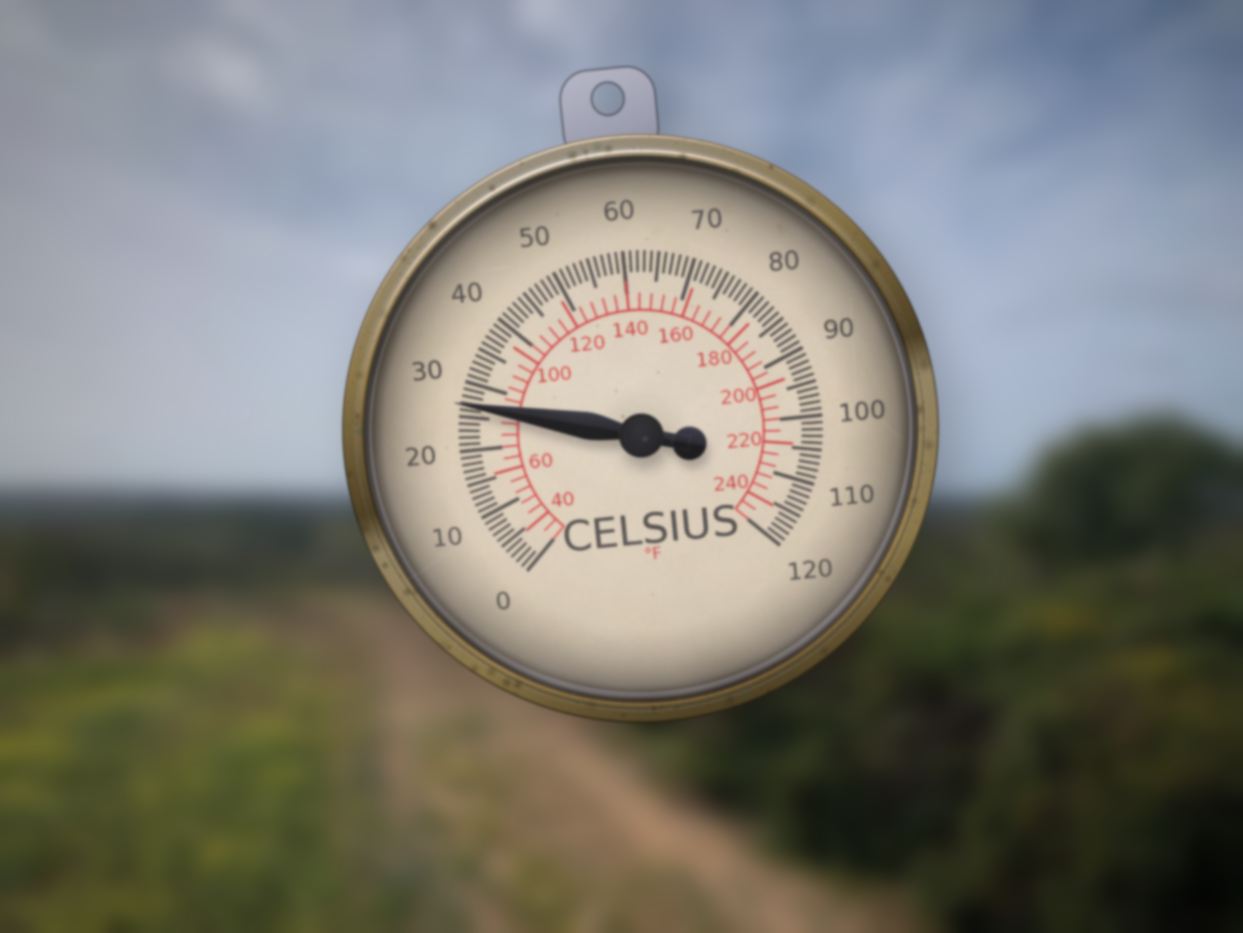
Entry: 27°C
